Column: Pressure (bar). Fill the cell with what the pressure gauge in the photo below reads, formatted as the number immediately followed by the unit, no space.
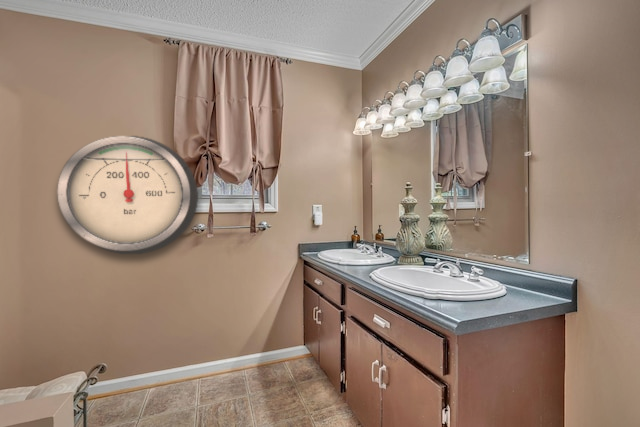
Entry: 300bar
